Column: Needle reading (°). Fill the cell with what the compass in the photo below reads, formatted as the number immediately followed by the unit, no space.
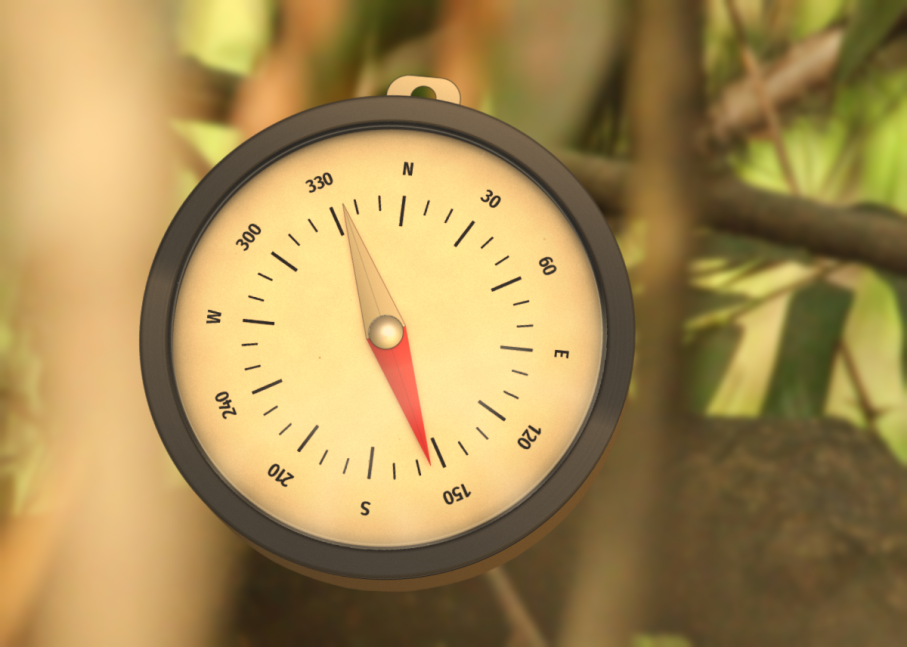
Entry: 155°
